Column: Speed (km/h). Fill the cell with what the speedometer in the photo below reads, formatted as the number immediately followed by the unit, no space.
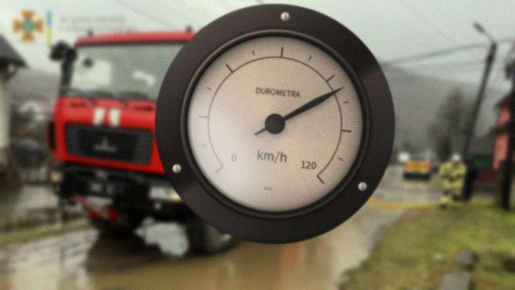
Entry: 85km/h
